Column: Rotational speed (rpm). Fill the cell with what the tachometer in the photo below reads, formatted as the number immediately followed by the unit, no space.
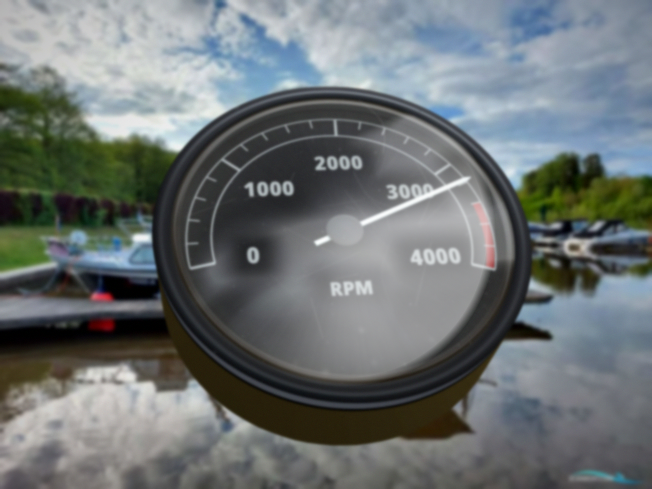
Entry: 3200rpm
